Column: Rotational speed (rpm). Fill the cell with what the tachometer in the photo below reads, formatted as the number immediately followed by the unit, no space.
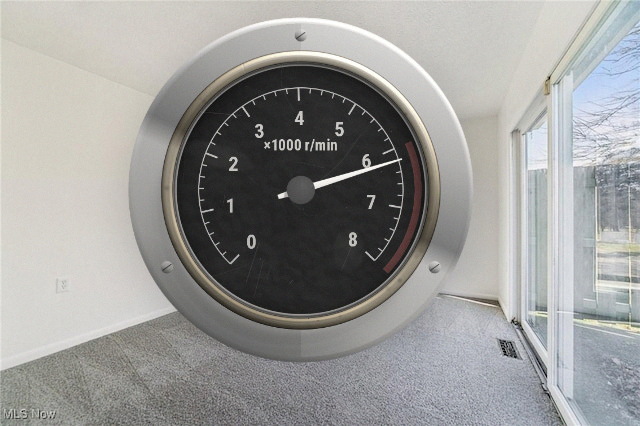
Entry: 6200rpm
